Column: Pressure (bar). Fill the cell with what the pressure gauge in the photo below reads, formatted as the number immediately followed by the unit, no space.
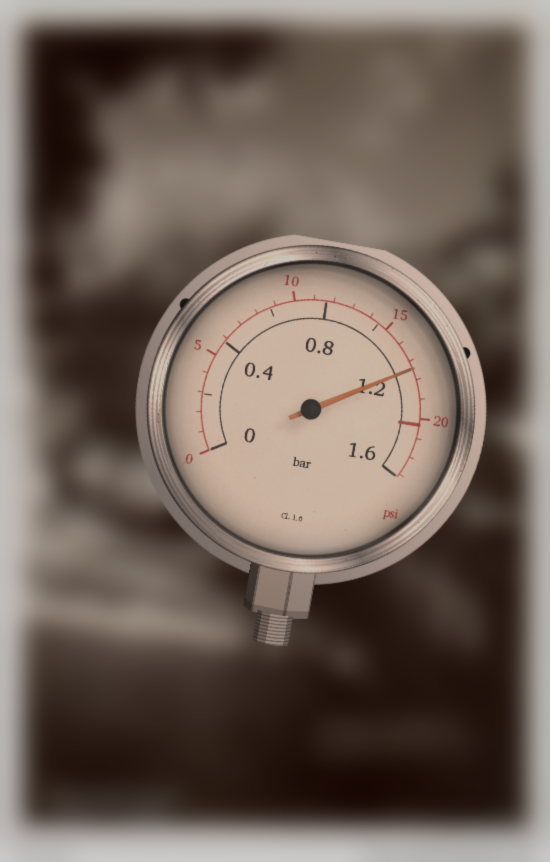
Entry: 1.2bar
